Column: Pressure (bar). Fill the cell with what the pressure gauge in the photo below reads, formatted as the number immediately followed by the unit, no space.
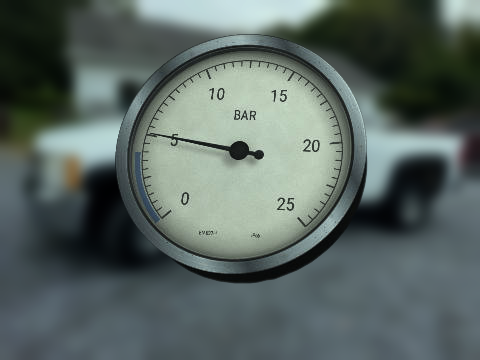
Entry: 5bar
